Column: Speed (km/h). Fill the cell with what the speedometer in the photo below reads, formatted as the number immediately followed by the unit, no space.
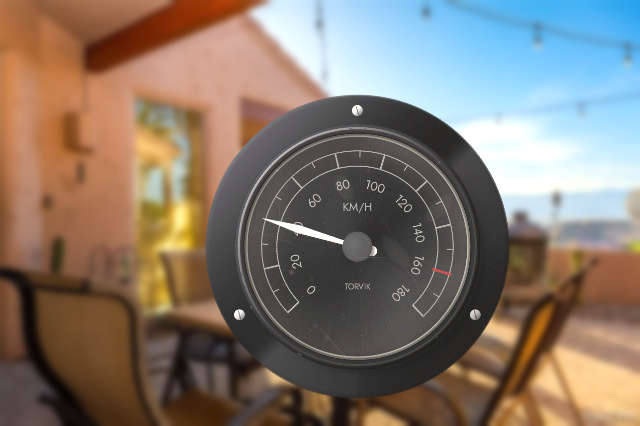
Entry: 40km/h
